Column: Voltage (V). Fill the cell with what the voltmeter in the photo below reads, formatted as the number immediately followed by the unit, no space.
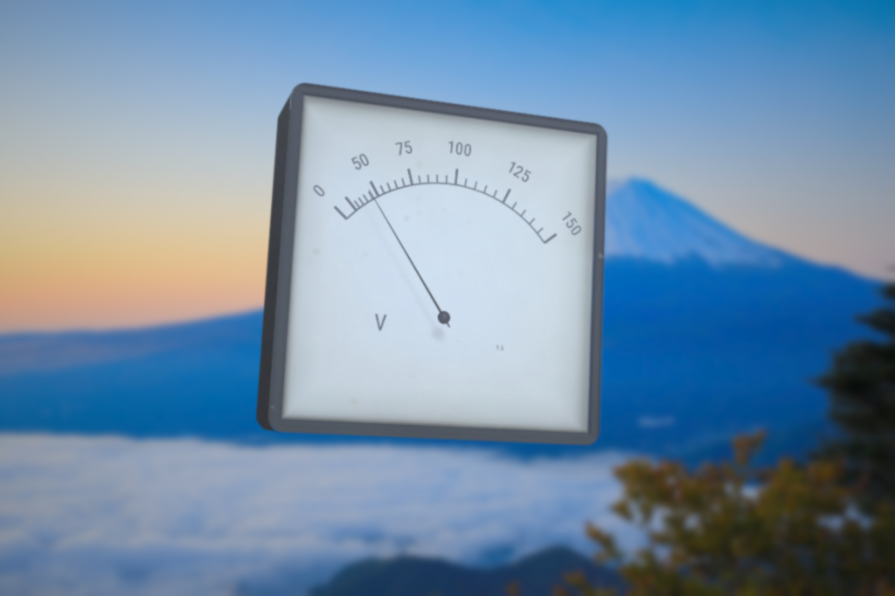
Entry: 45V
